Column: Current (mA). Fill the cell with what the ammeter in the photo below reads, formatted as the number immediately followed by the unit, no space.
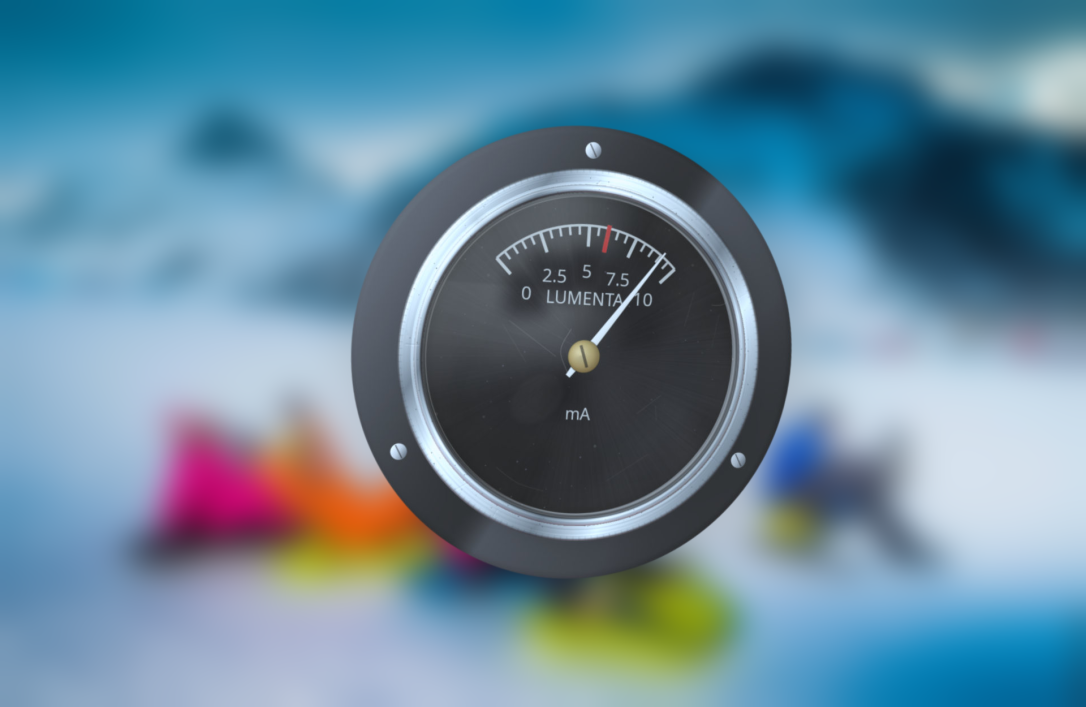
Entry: 9mA
